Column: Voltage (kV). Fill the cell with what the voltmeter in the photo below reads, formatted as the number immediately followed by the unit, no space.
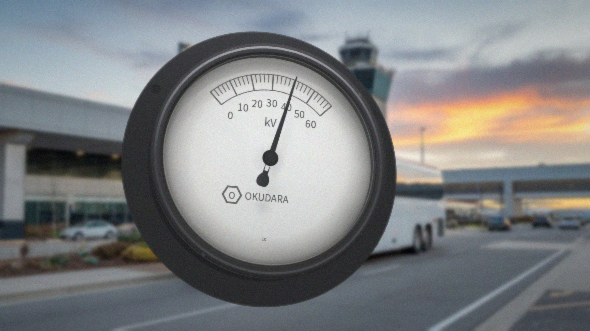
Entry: 40kV
